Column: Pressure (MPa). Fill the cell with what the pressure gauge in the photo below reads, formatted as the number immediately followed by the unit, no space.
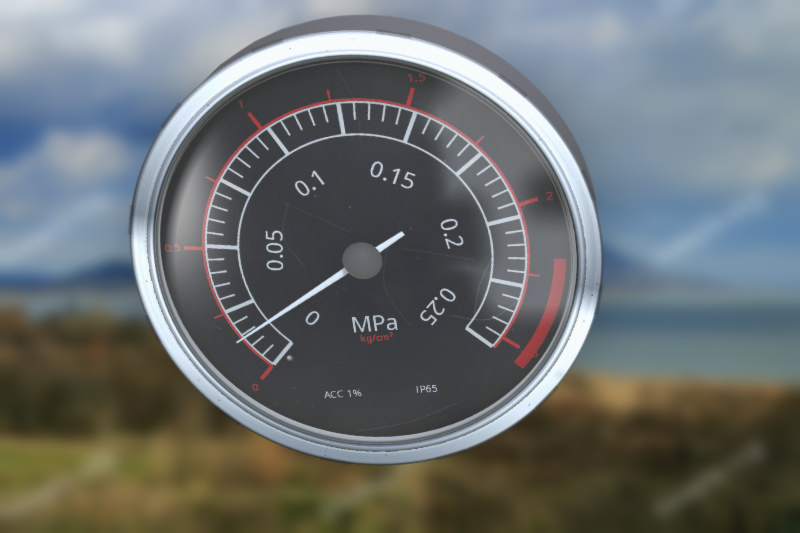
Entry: 0.015MPa
